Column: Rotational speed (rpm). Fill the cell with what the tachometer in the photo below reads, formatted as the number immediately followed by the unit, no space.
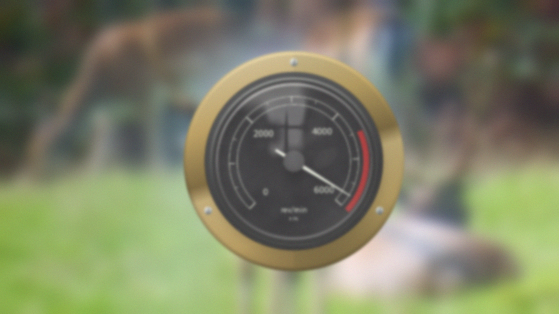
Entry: 5750rpm
